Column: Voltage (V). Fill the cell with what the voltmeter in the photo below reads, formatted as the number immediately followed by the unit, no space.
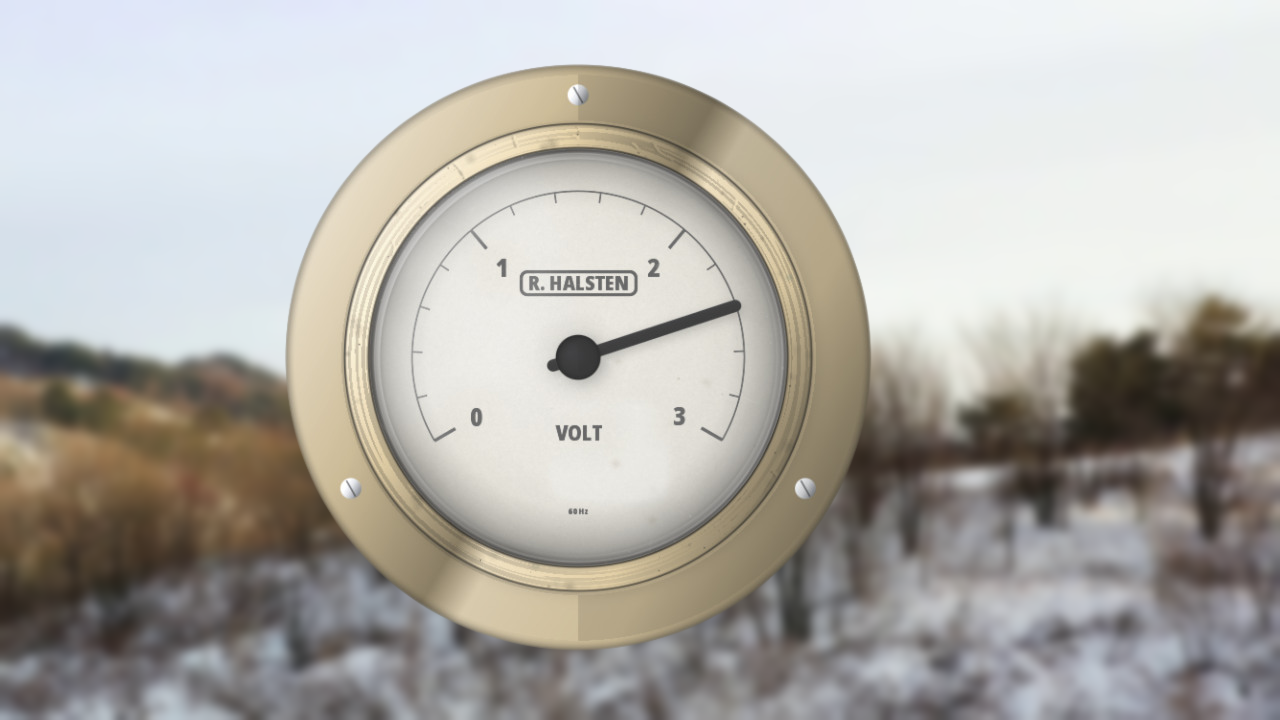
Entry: 2.4V
